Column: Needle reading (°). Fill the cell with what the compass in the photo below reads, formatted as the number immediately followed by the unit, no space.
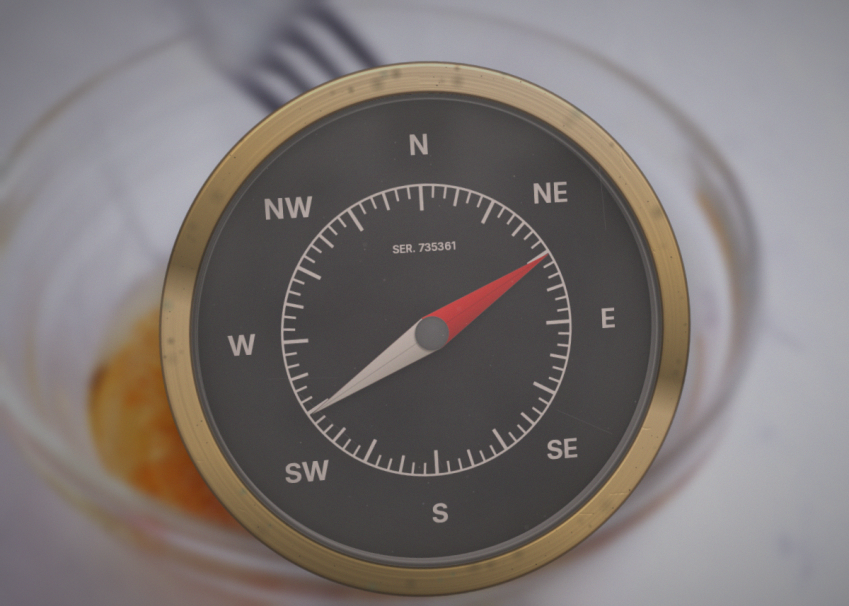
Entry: 60°
